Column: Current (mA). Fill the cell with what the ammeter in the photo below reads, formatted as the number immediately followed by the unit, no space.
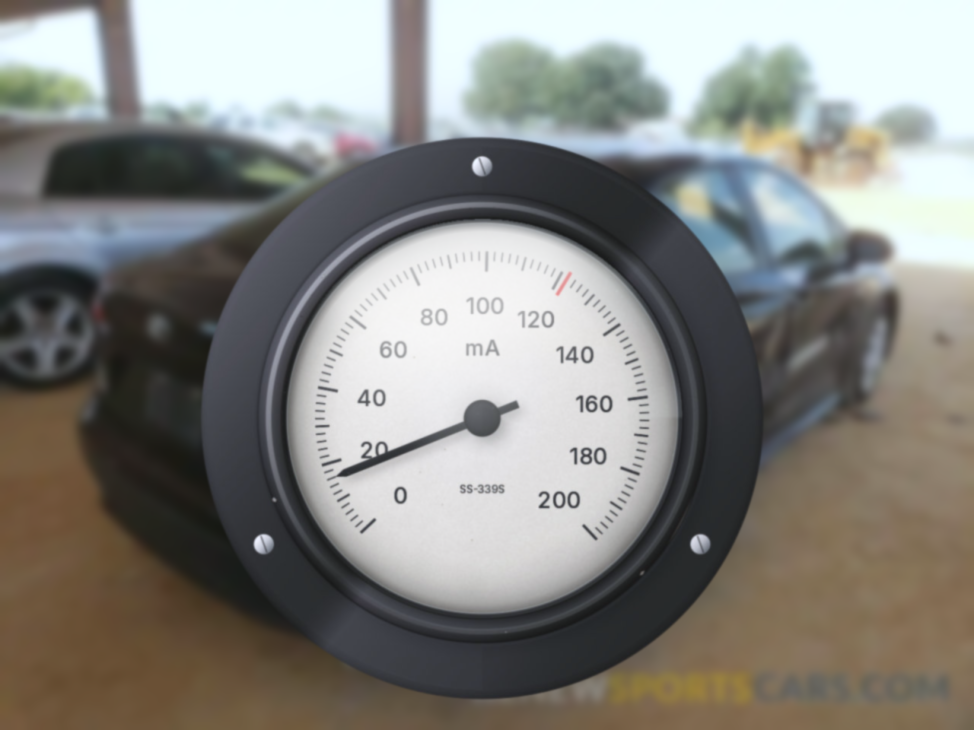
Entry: 16mA
